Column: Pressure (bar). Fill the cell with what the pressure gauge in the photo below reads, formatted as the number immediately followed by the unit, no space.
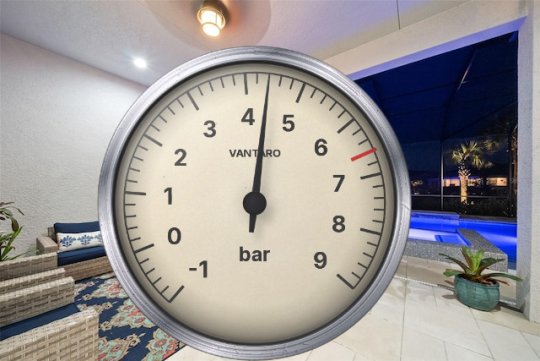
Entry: 4.4bar
